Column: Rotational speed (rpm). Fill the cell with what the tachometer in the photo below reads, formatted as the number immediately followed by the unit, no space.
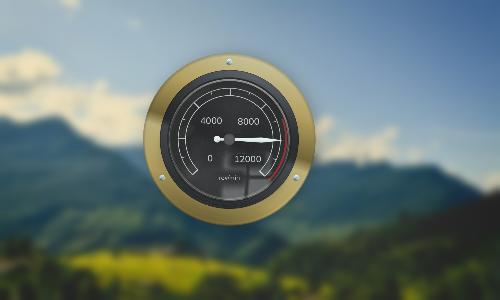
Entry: 10000rpm
